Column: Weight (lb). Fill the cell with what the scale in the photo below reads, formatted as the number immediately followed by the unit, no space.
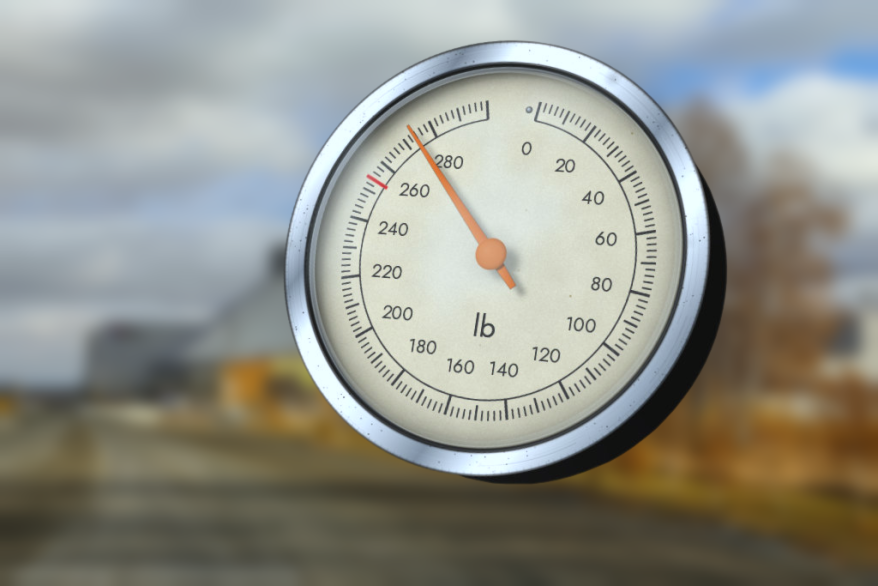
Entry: 274lb
